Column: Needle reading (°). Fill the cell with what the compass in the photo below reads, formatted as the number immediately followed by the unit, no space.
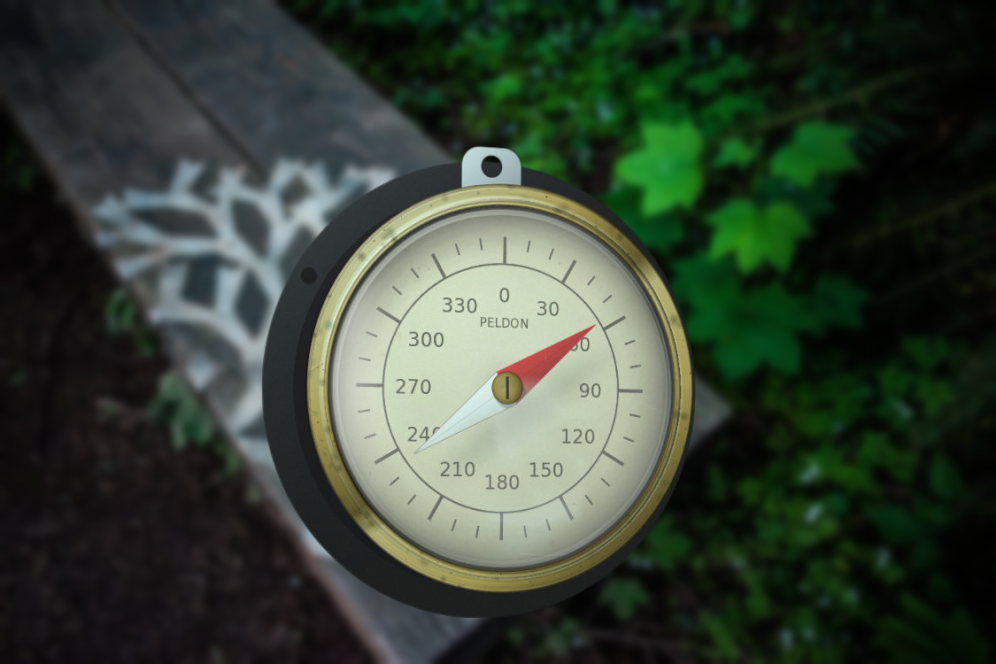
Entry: 55°
